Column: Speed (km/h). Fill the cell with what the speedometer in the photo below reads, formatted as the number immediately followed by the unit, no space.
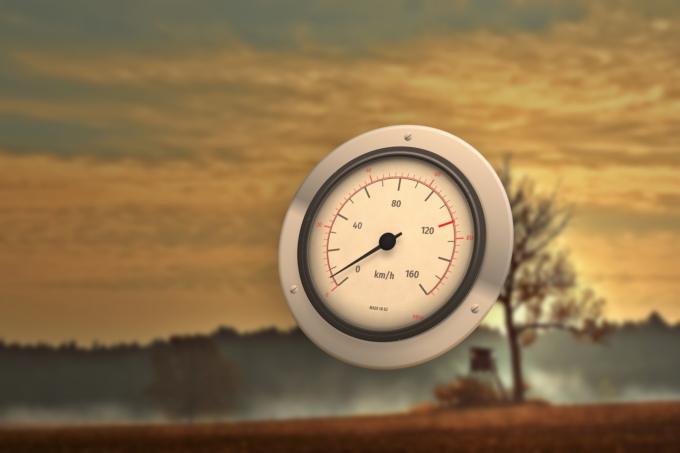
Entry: 5km/h
